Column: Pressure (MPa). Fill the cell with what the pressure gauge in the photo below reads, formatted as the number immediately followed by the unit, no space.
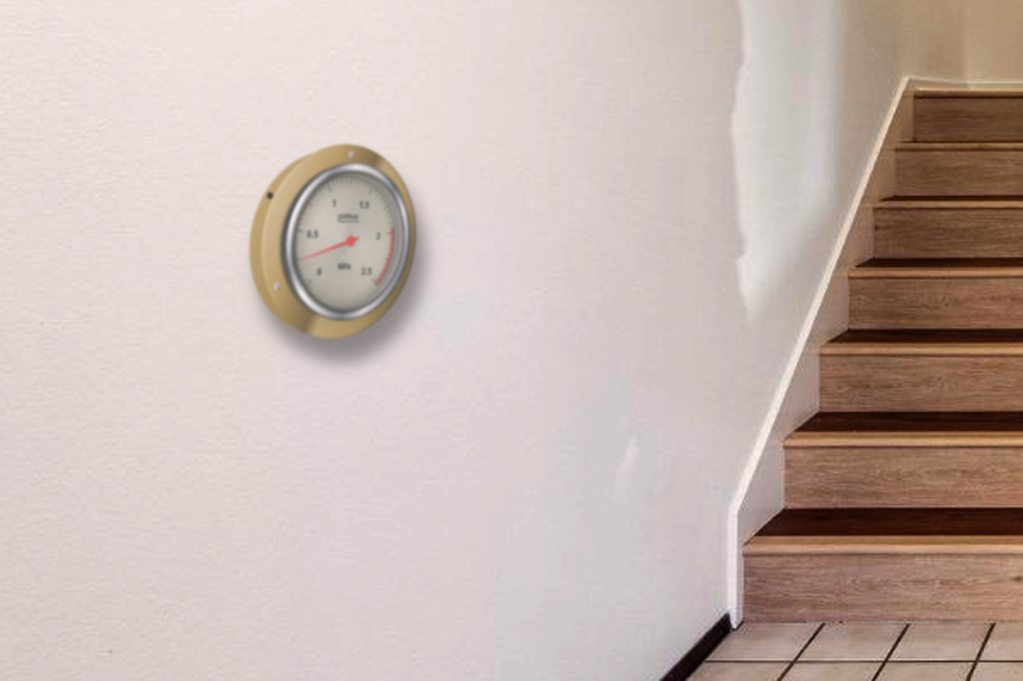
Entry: 0.25MPa
